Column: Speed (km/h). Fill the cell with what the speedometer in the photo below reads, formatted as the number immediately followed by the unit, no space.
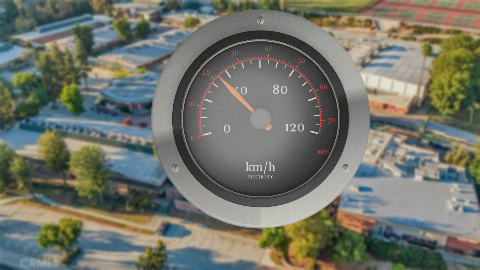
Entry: 35km/h
